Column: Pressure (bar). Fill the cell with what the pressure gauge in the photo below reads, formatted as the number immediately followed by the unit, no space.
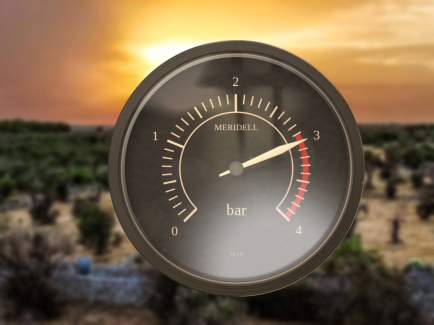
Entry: 3bar
